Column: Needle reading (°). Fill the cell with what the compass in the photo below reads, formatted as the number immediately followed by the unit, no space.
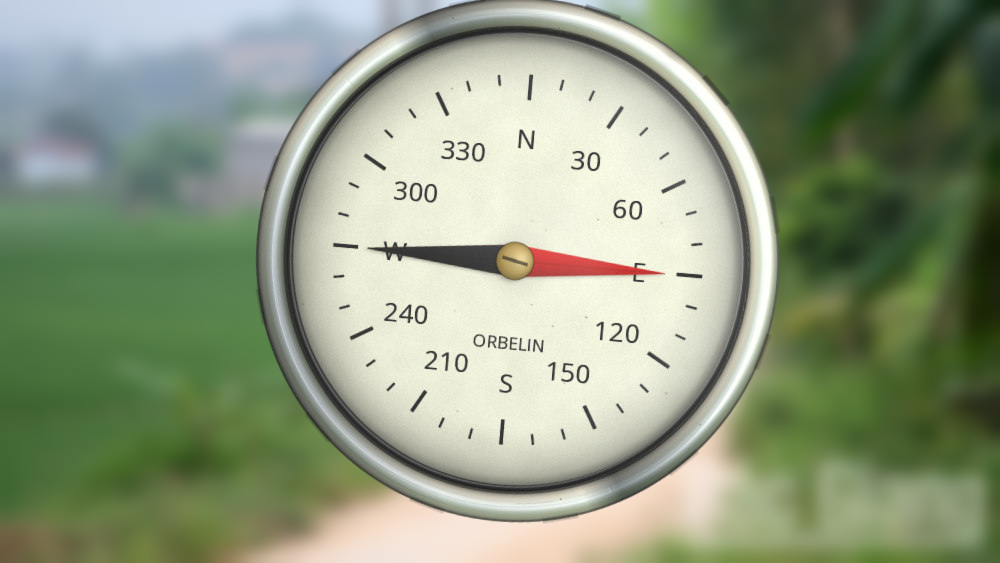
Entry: 90°
